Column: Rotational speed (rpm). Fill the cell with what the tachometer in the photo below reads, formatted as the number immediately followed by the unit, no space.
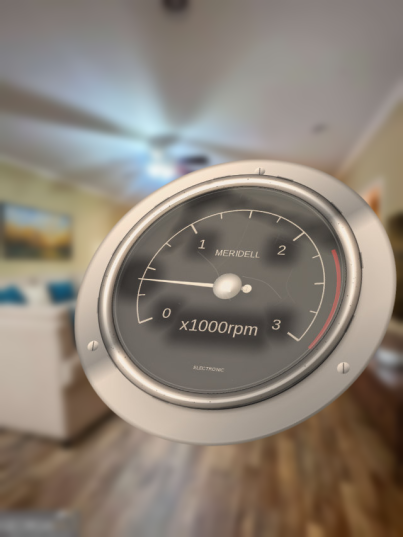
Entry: 375rpm
